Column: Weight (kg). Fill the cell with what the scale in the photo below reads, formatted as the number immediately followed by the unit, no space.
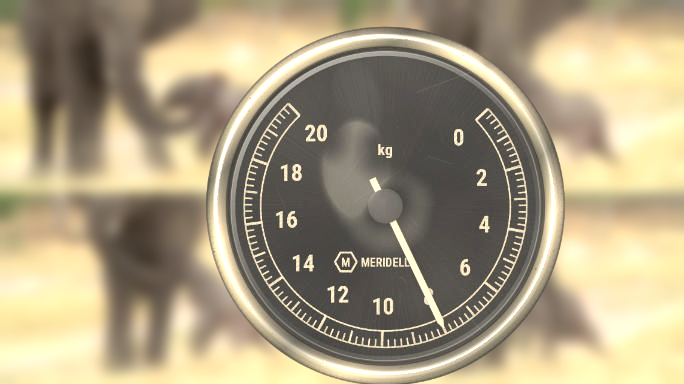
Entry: 8kg
